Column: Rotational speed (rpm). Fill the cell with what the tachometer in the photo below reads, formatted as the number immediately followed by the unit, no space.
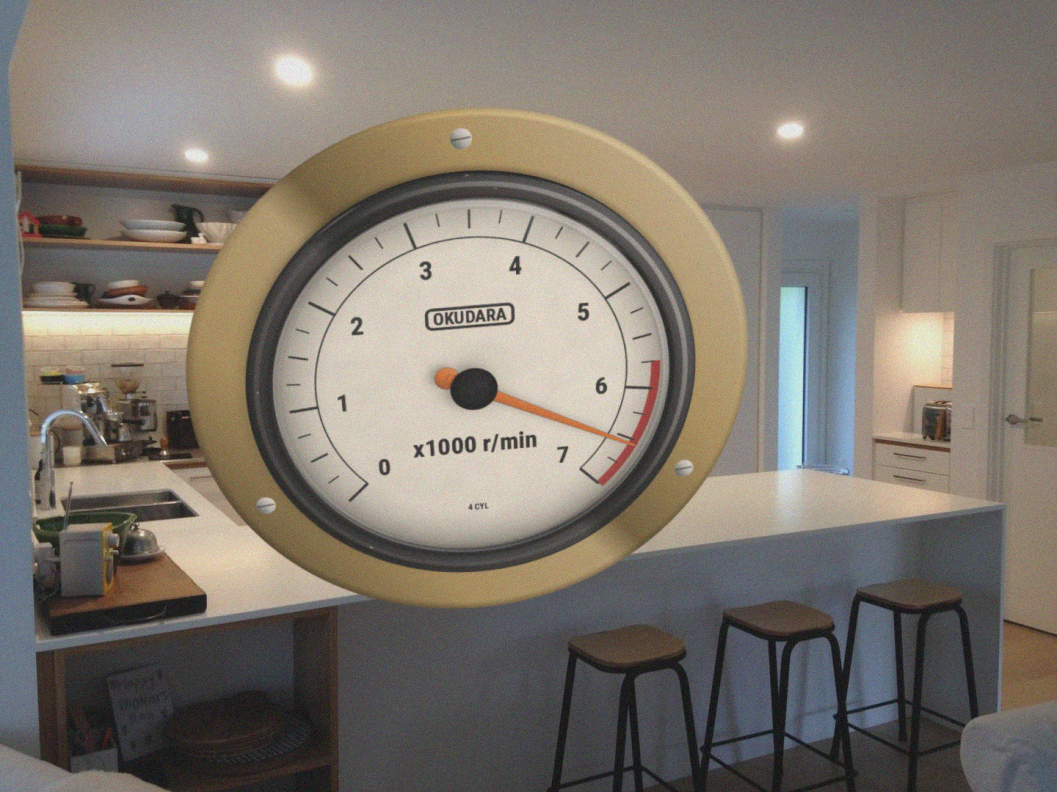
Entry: 6500rpm
